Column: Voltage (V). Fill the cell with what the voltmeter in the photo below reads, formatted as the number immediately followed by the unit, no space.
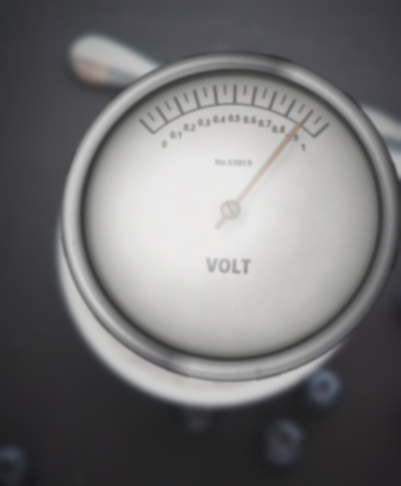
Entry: 0.9V
